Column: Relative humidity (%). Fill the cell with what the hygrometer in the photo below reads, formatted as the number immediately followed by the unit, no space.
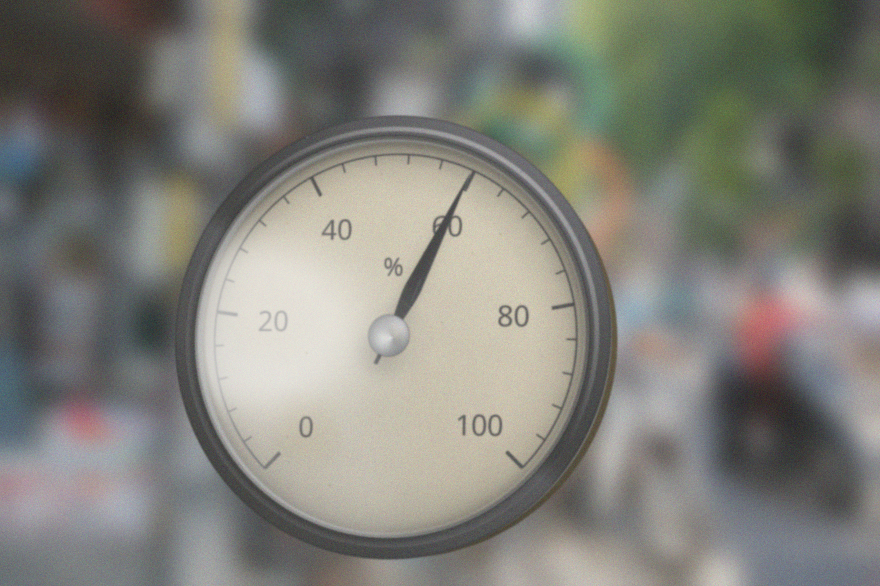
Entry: 60%
